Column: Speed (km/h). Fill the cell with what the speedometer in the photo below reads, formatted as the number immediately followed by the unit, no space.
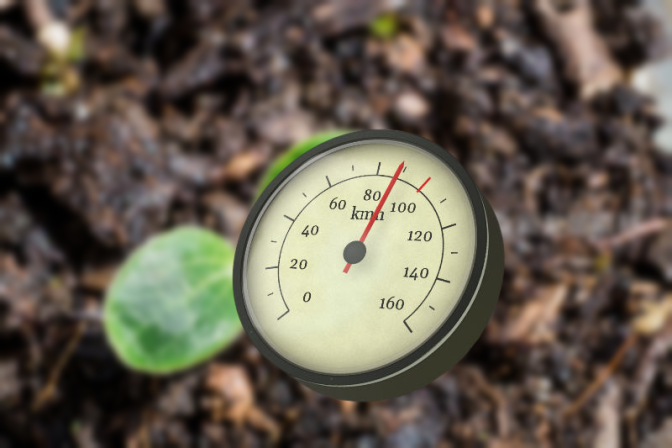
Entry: 90km/h
